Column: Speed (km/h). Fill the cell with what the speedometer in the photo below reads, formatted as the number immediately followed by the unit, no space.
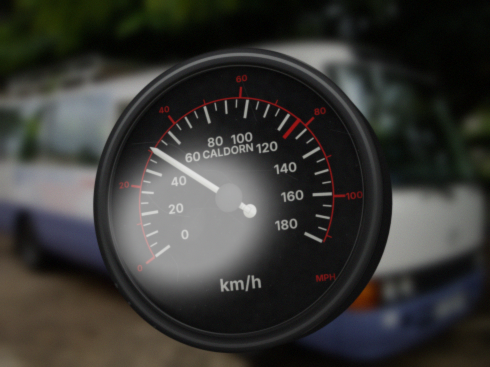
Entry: 50km/h
